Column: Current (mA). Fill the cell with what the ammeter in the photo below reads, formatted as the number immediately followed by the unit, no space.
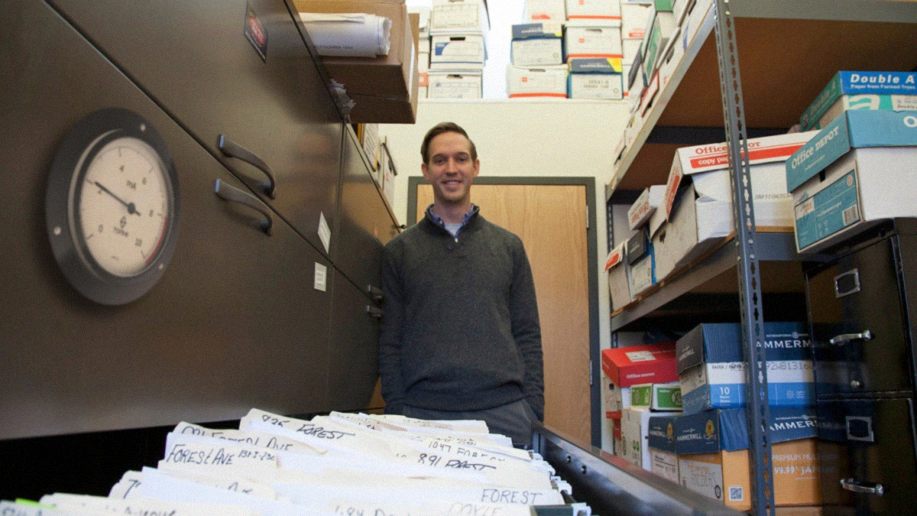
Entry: 2mA
